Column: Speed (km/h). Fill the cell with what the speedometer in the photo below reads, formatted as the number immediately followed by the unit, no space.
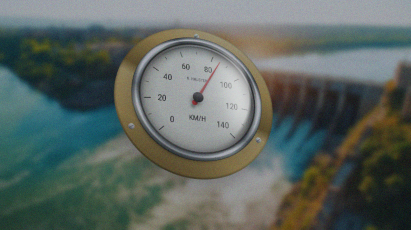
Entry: 85km/h
